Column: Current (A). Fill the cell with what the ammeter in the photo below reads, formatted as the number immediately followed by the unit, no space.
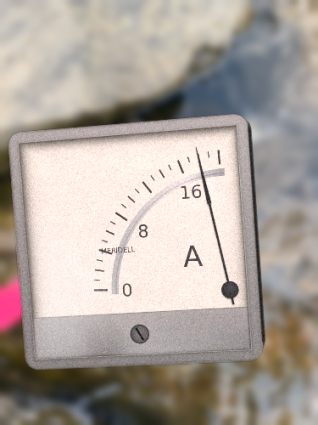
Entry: 18A
